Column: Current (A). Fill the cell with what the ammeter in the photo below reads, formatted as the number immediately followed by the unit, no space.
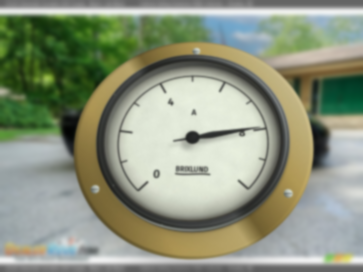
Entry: 8A
